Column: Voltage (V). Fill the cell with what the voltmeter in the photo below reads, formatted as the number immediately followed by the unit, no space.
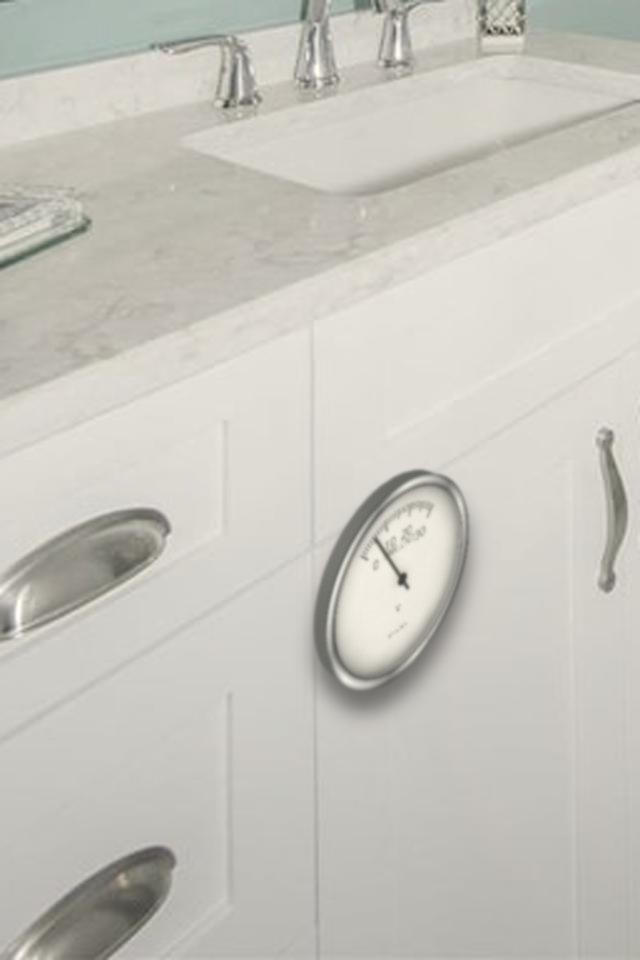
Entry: 5V
